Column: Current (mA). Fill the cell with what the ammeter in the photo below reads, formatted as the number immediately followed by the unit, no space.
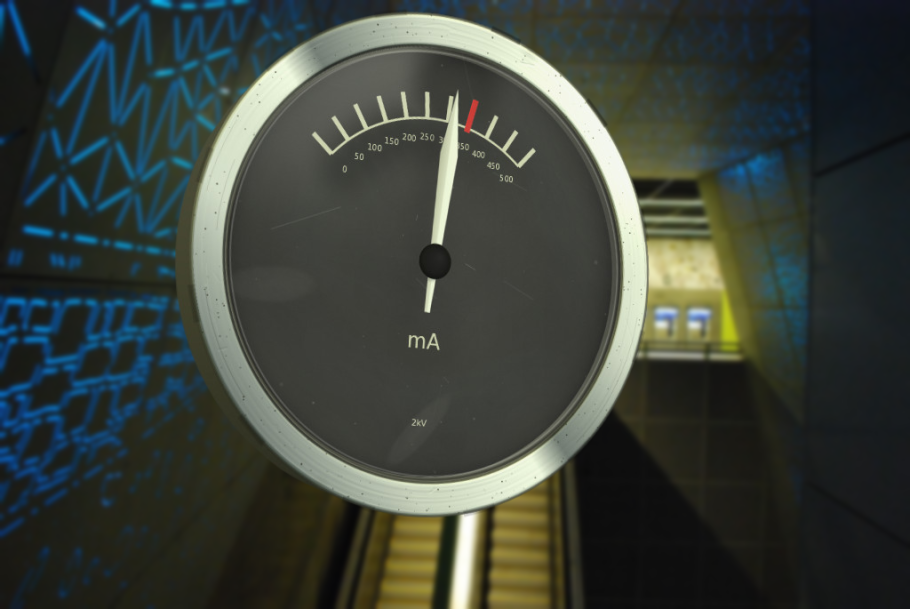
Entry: 300mA
